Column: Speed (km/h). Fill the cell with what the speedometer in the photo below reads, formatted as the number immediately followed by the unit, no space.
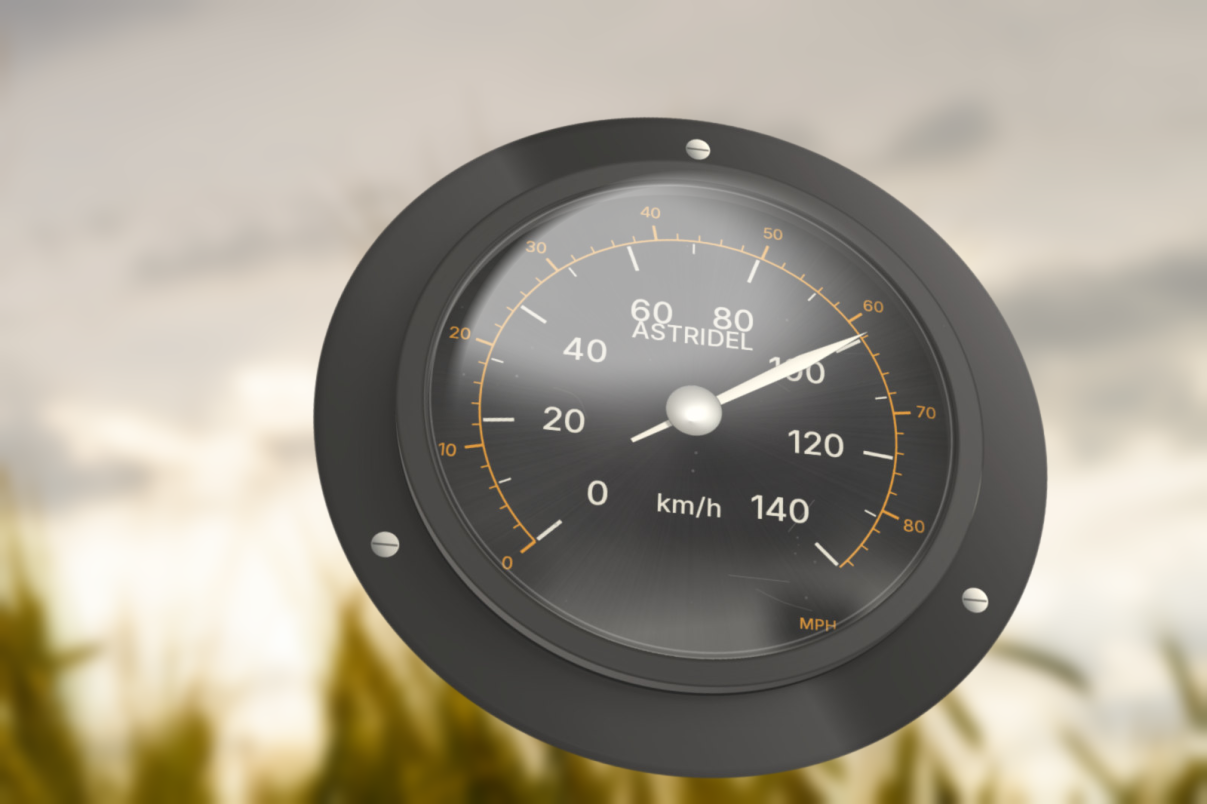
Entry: 100km/h
